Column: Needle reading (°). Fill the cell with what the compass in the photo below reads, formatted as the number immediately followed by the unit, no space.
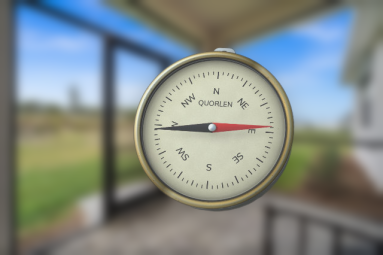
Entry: 85°
